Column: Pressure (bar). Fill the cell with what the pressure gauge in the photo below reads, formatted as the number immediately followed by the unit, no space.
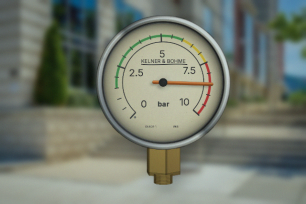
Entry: 8.5bar
